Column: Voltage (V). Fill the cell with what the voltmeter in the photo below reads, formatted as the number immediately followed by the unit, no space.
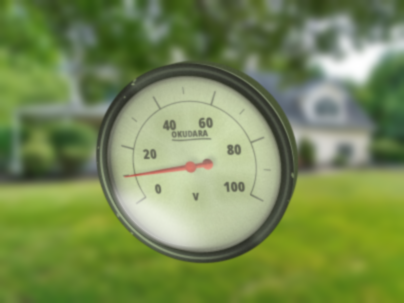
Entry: 10V
